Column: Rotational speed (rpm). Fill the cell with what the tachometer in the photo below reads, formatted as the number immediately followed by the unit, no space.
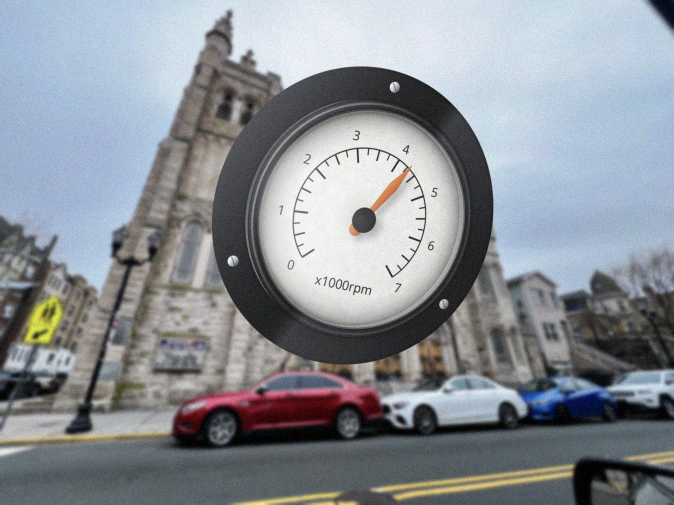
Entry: 4250rpm
